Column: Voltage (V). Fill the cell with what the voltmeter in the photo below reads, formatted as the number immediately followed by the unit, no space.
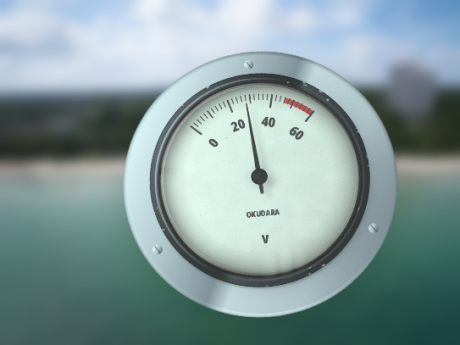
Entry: 28V
